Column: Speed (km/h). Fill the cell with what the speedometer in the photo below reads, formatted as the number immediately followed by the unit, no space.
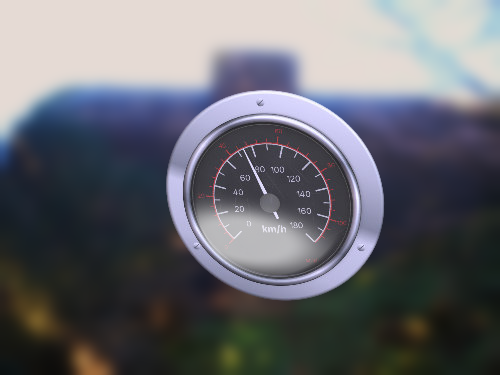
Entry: 75km/h
